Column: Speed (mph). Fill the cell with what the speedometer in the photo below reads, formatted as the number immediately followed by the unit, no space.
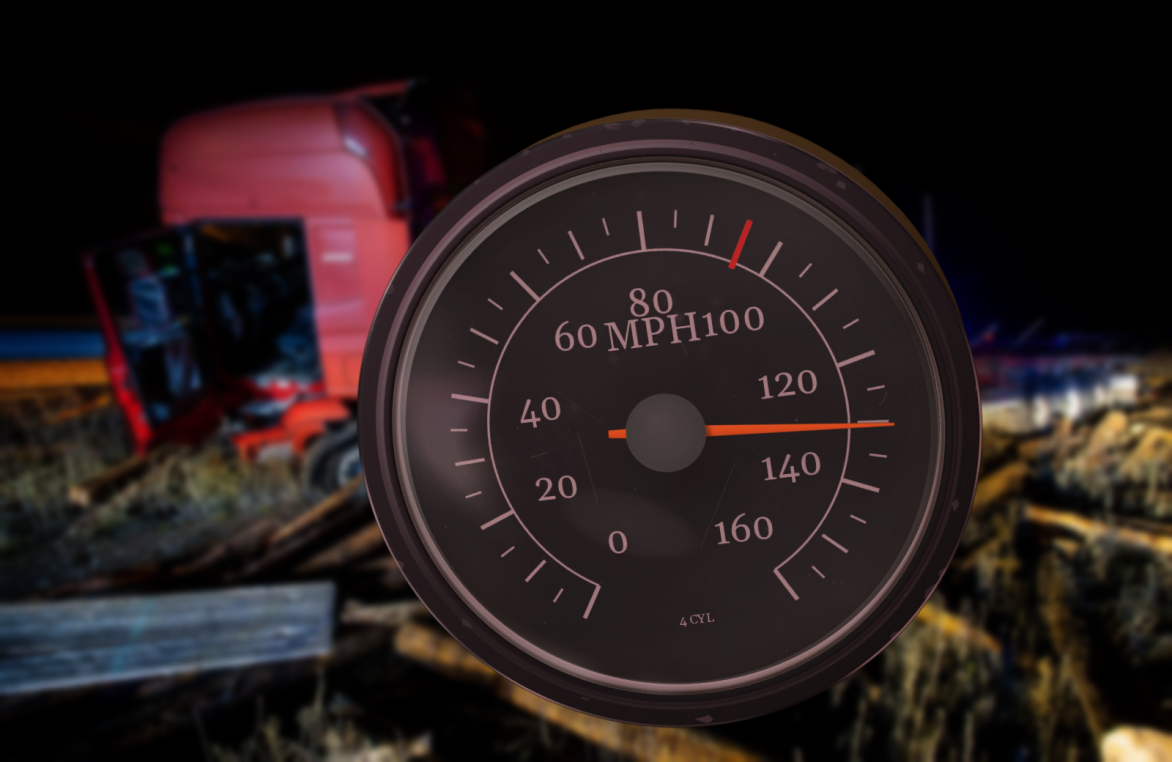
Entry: 130mph
